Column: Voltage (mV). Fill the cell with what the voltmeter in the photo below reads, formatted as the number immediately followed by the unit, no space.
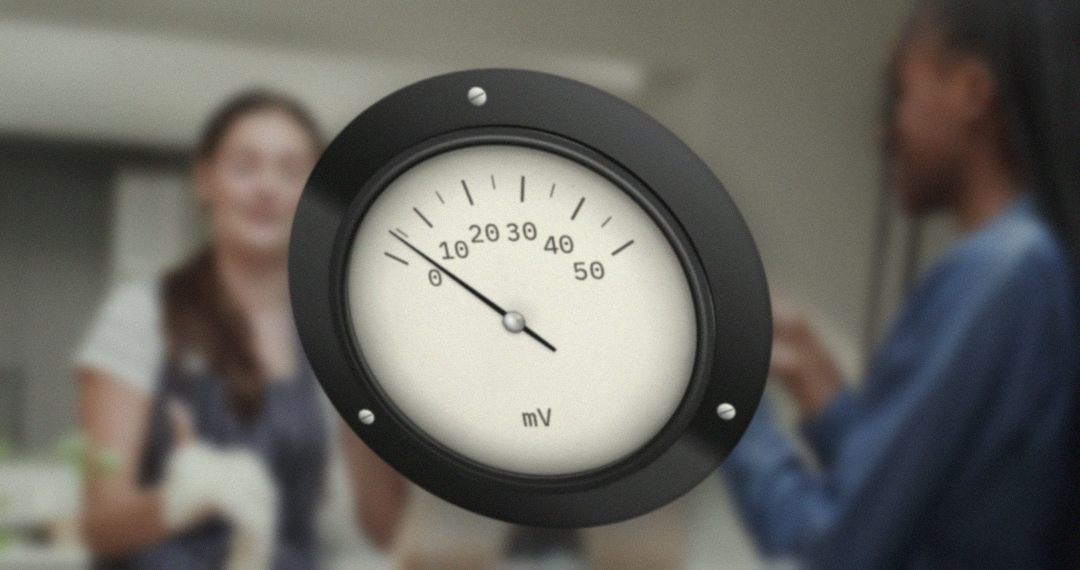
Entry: 5mV
